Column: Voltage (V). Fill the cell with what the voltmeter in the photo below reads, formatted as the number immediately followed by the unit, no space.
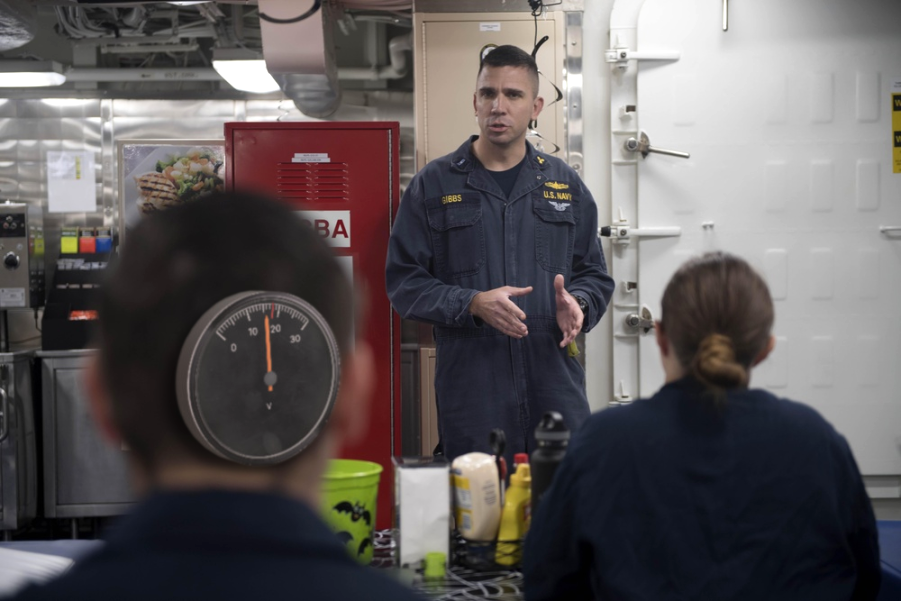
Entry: 15V
